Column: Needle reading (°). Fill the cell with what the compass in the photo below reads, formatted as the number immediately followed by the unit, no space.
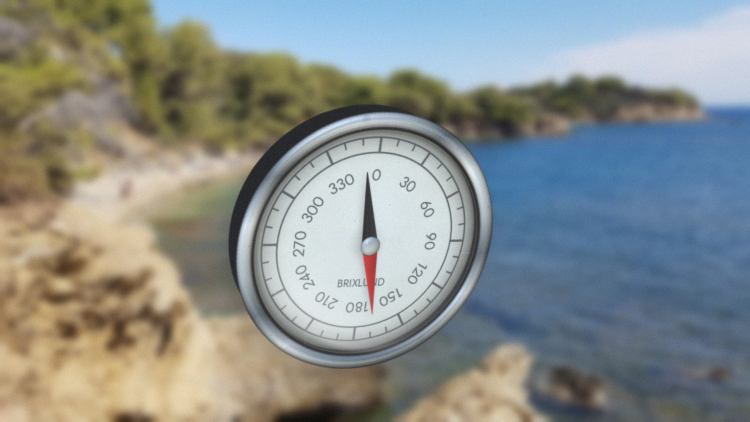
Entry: 170°
